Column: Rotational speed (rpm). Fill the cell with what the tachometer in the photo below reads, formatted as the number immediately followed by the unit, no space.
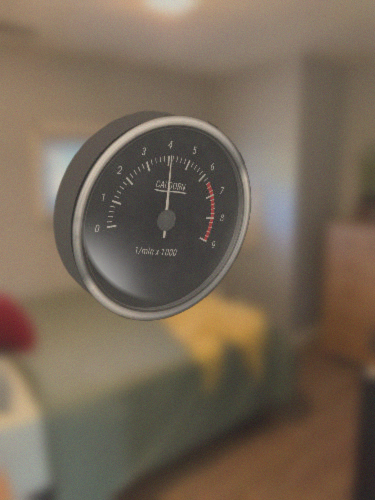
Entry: 4000rpm
